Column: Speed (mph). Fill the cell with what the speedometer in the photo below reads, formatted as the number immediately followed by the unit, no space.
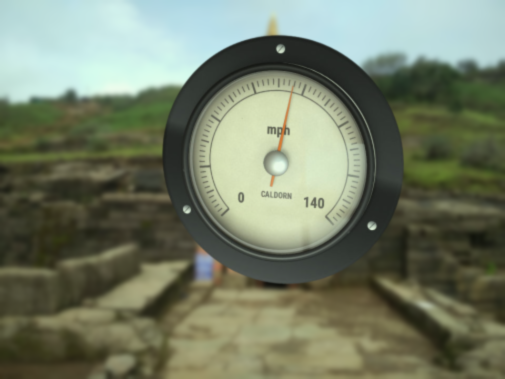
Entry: 76mph
